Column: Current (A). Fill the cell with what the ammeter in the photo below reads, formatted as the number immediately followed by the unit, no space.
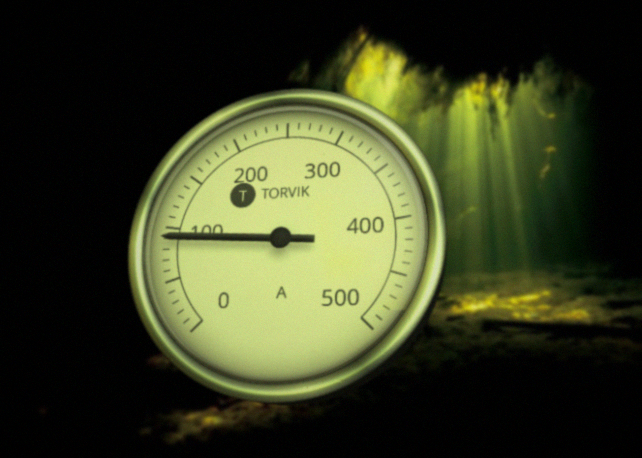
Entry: 90A
